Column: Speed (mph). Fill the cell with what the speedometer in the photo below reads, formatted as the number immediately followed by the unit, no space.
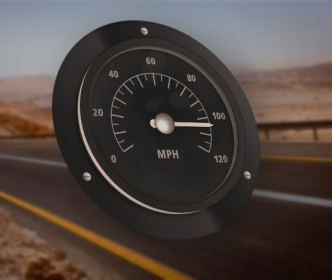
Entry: 105mph
